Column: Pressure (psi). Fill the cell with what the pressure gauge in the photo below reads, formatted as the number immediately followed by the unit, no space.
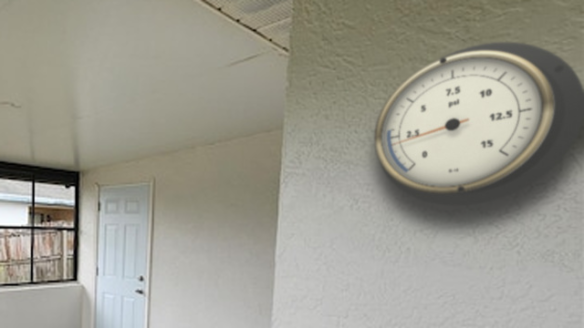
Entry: 2psi
